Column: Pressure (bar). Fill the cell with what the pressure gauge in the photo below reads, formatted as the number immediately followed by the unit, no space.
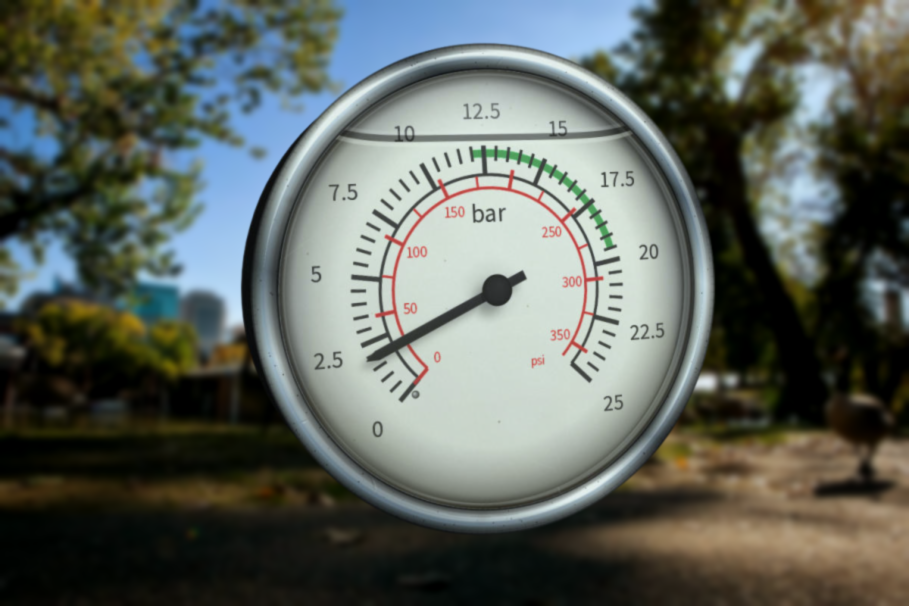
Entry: 2bar
